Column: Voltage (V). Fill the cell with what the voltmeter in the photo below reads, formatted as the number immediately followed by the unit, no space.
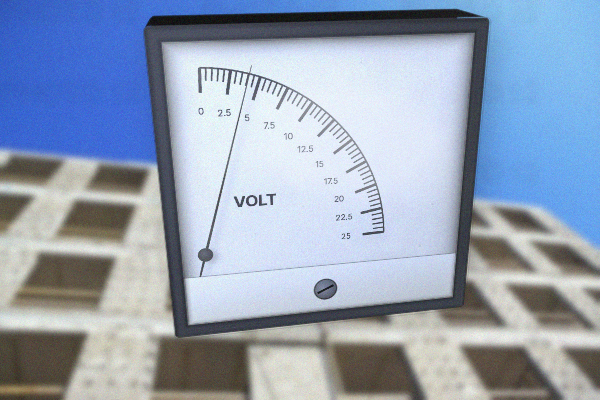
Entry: 4V
